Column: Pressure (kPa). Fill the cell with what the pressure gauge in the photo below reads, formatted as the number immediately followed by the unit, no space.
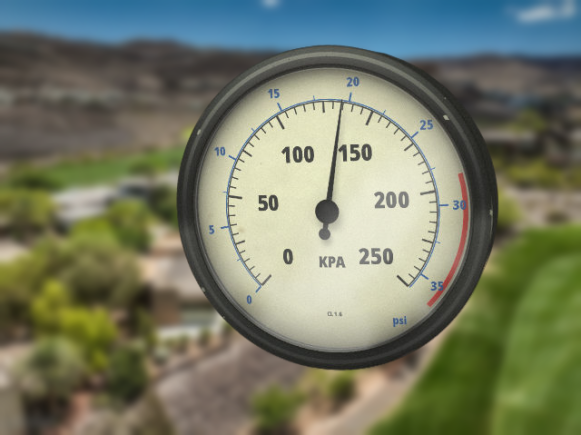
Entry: 135kPa
